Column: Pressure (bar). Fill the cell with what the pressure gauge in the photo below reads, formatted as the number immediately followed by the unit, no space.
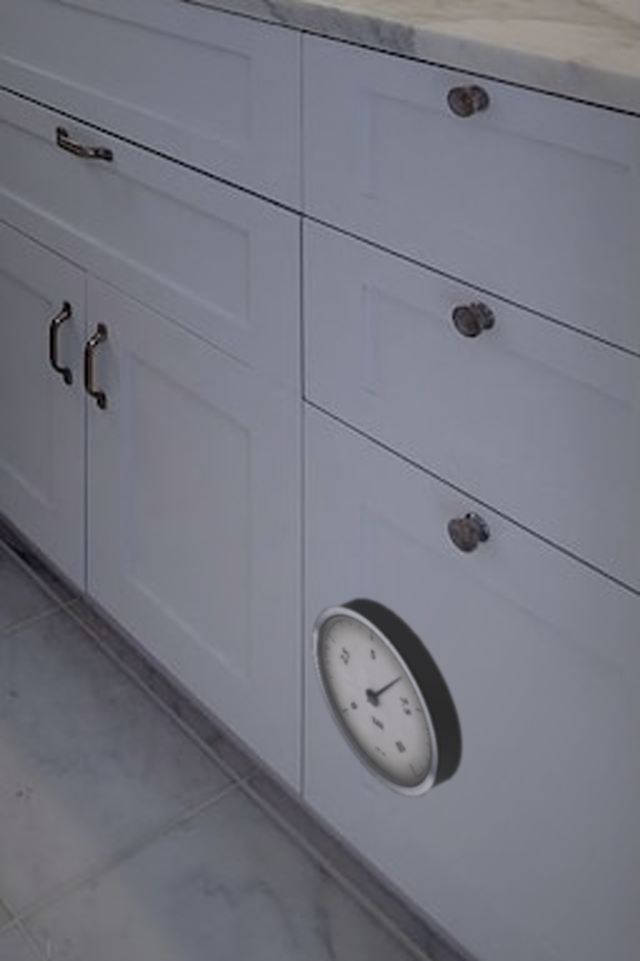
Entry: 6.5bar
